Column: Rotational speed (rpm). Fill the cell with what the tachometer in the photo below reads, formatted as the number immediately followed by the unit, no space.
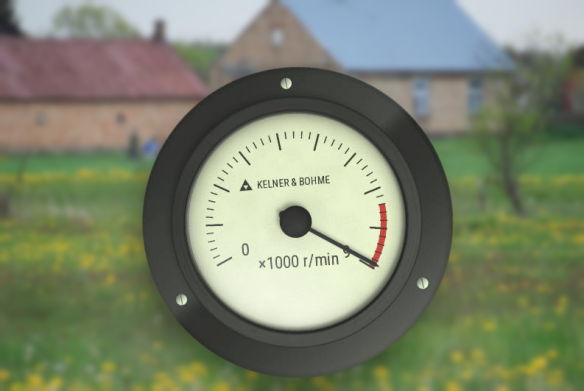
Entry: 8900rpm
